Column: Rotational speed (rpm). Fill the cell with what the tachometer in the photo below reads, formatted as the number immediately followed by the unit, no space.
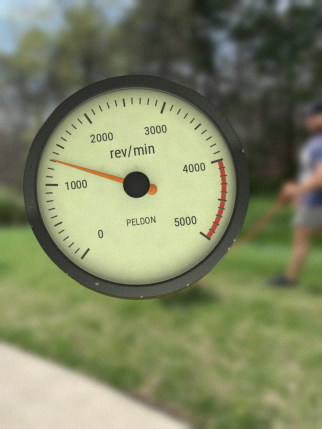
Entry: 1300rpm
